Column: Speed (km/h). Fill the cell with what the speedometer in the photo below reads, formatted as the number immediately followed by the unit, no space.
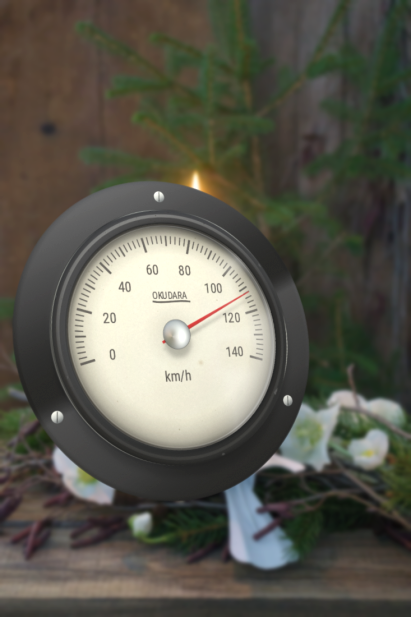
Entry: 112km/h
